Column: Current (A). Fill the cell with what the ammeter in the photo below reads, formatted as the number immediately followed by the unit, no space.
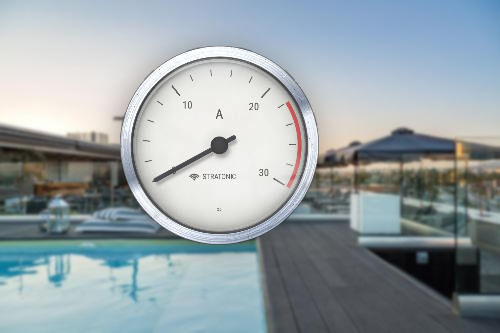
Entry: 0A
